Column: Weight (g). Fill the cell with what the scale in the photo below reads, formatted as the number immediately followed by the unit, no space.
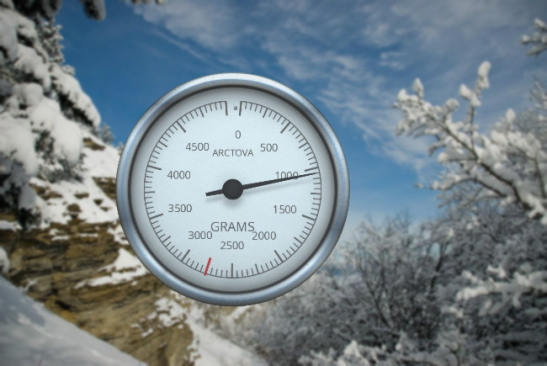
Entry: 1050g
